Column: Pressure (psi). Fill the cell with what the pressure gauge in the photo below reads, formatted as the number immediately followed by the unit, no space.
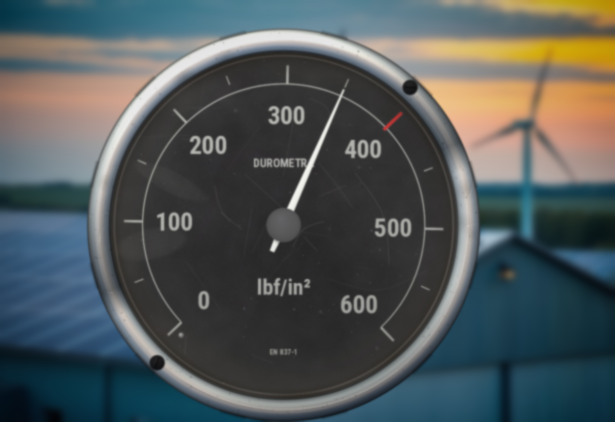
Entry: 350psi
